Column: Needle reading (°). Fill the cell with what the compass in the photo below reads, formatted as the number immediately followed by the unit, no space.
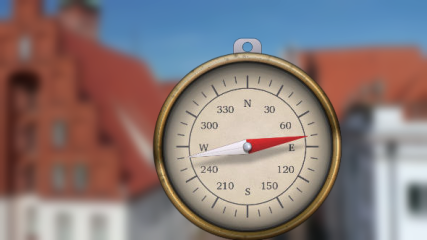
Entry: 80°
